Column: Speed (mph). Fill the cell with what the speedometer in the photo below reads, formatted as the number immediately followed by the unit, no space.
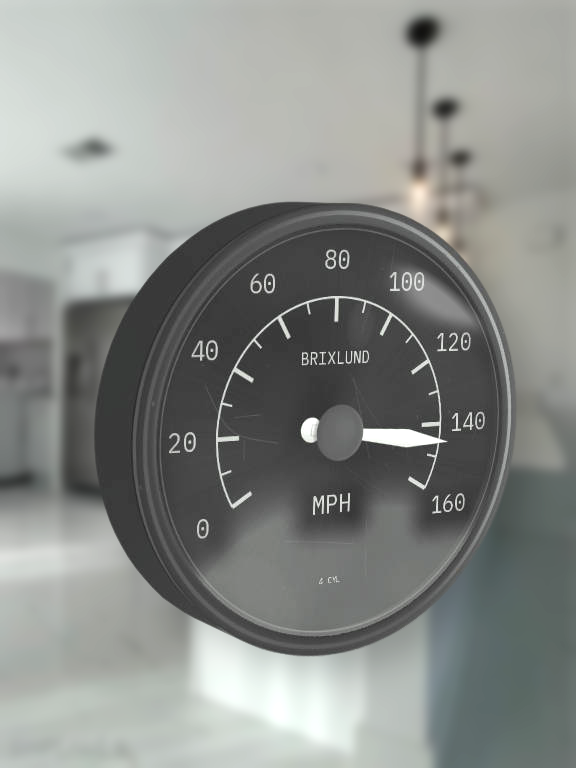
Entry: 145mph
